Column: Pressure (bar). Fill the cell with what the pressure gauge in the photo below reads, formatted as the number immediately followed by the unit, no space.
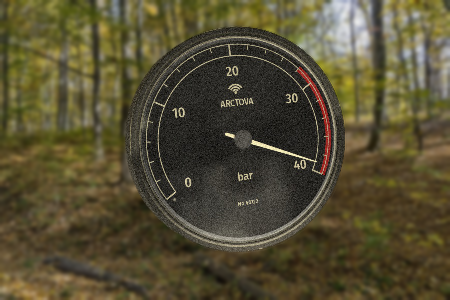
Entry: 39bar
